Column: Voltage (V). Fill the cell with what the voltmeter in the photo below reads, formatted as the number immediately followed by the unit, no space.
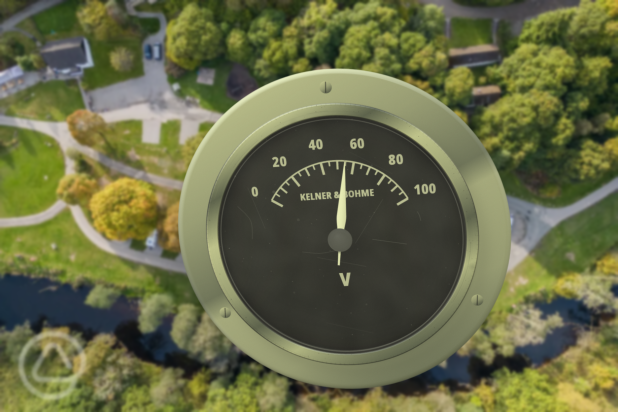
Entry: 55V
